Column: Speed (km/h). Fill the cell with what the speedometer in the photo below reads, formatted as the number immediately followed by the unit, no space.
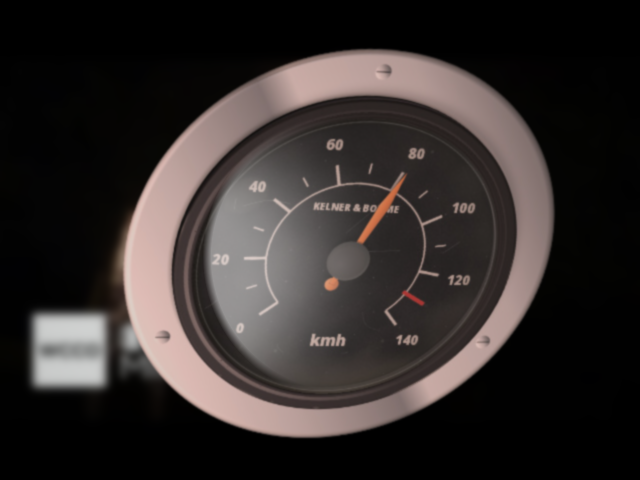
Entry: 80km/h
